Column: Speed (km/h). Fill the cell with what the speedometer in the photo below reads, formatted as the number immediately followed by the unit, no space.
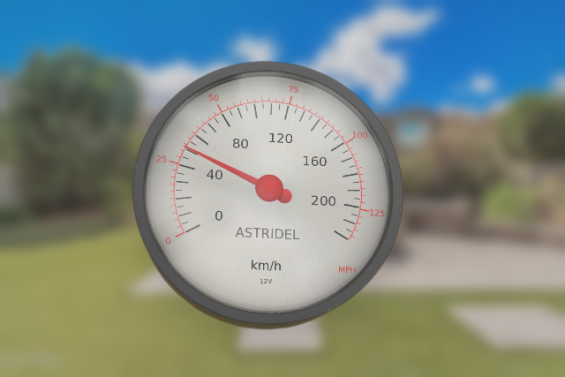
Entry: 50km/h
